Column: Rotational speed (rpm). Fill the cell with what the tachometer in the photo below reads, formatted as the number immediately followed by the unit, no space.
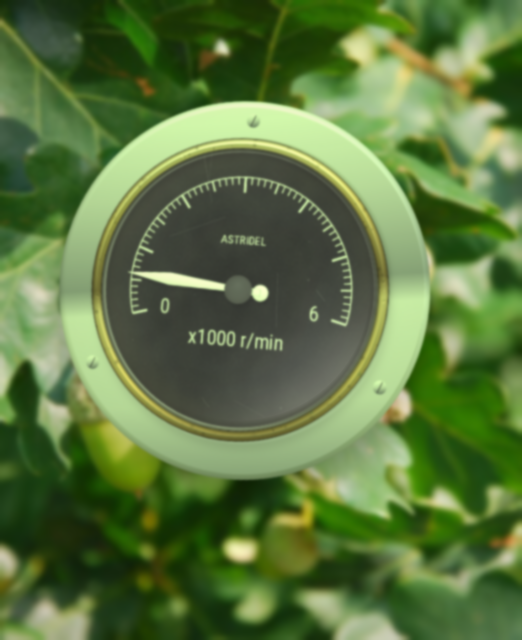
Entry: 600rpm
